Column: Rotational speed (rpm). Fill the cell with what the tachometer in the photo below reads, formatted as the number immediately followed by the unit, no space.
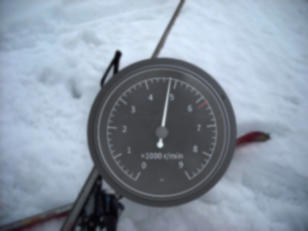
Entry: 4800rpm
